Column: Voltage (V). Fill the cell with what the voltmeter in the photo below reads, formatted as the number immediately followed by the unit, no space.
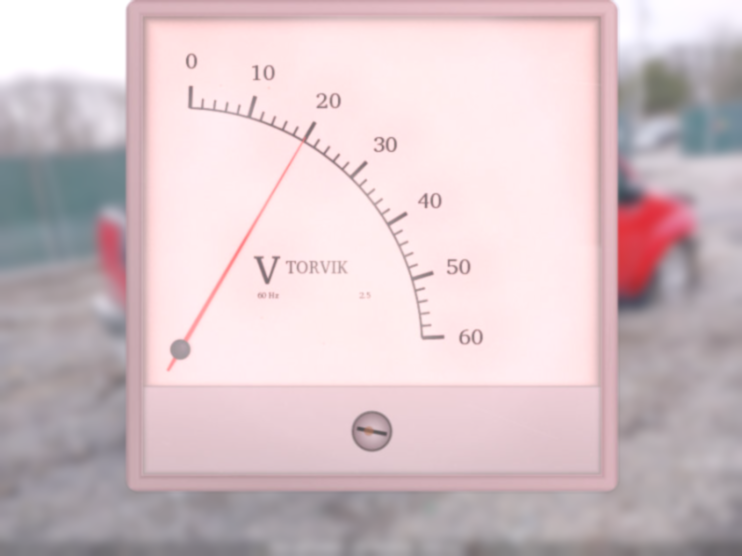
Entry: 20V
